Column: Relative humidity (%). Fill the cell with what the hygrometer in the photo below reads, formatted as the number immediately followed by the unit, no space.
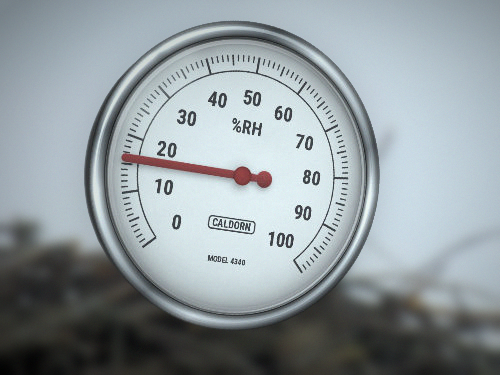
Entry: 16%
